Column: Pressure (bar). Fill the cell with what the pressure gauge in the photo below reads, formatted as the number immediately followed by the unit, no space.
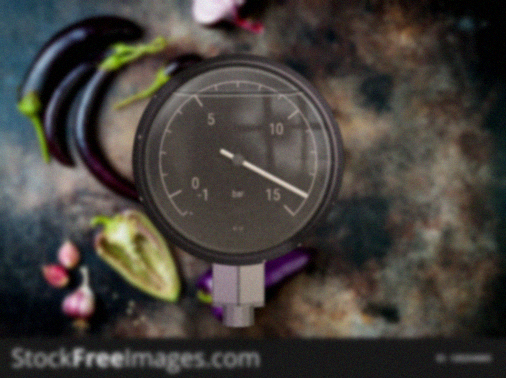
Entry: 14bar
